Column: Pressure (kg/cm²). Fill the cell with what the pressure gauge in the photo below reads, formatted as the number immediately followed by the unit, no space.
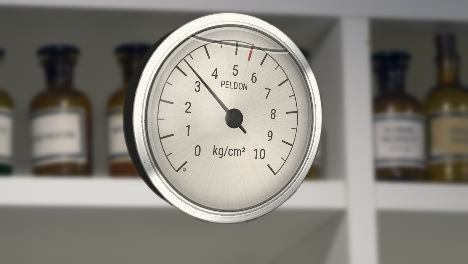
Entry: 3.25kg/cm²
